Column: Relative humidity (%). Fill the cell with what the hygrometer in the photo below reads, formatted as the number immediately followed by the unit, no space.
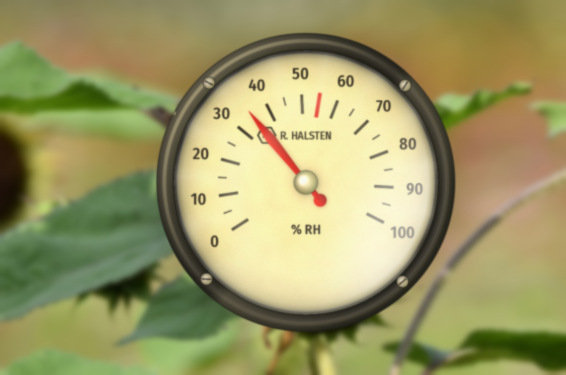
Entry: 35%
